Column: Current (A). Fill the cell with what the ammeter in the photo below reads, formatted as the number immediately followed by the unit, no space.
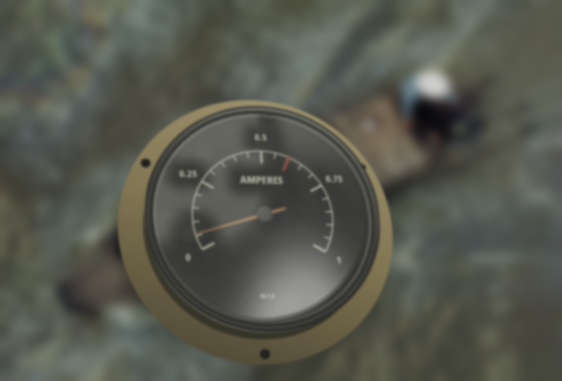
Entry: 0.05A
